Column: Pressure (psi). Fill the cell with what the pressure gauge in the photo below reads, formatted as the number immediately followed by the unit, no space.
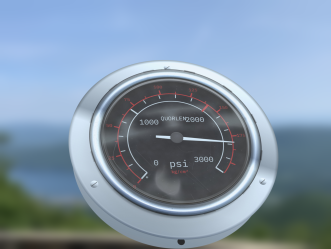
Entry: 2600psi
